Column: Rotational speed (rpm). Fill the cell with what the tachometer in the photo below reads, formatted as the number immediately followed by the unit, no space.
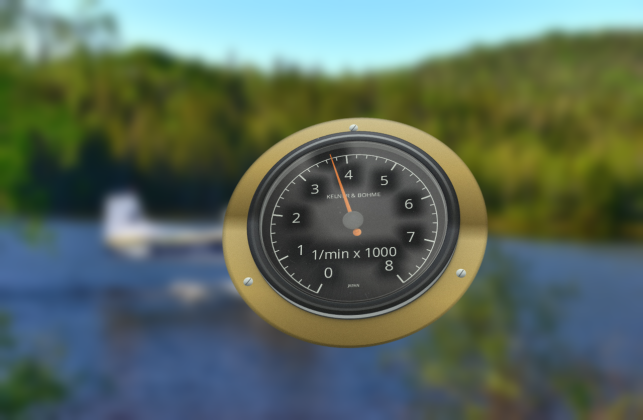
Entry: 3700rpm
